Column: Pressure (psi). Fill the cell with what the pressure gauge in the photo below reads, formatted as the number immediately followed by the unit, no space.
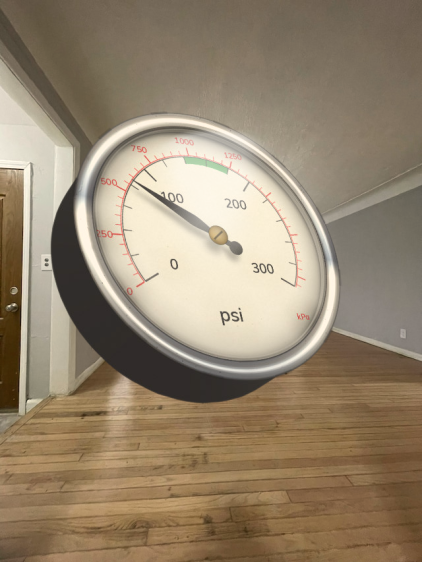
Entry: 80psi
